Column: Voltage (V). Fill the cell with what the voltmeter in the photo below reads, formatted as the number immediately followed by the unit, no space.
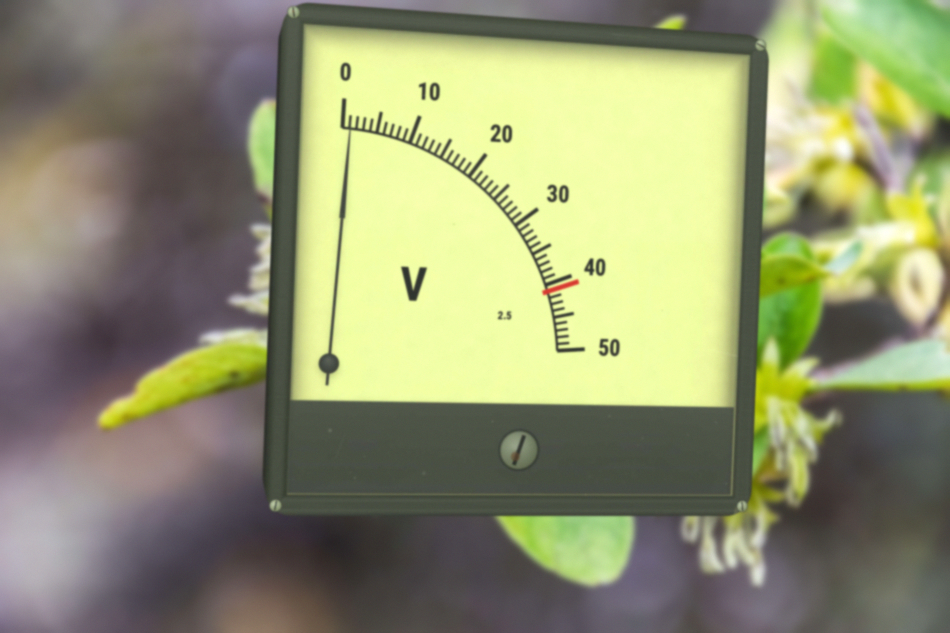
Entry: 1V
